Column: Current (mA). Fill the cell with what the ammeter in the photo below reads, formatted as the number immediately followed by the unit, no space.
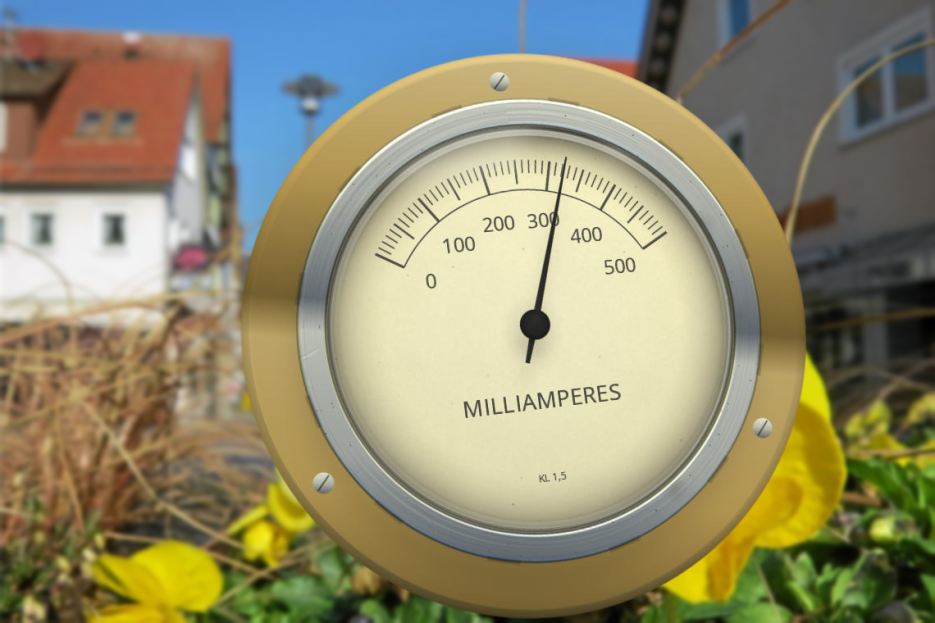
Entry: 320mA
